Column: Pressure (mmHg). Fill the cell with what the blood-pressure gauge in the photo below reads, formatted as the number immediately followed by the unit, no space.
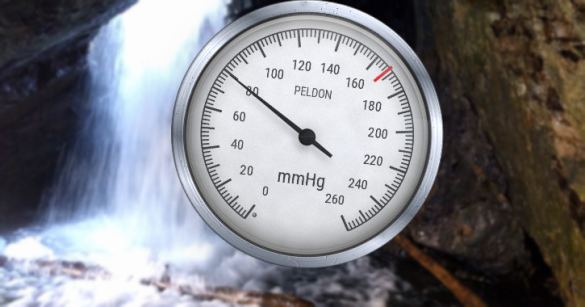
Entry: 80mmHg
